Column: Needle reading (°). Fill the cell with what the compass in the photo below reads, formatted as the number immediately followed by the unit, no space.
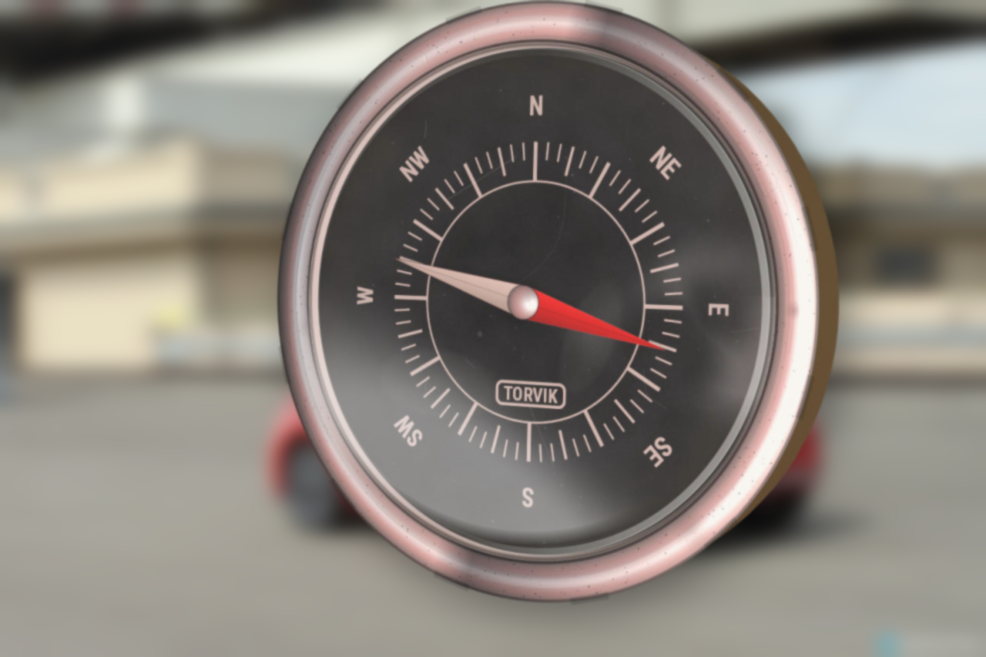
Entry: 105°
